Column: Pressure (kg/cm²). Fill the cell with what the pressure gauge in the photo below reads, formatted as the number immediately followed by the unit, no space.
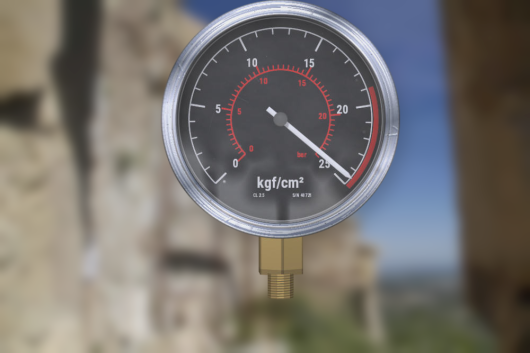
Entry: 24.5kg/cm²
